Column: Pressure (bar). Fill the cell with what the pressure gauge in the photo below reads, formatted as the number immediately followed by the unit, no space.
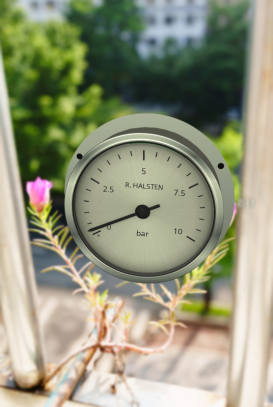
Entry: 0.25bar
